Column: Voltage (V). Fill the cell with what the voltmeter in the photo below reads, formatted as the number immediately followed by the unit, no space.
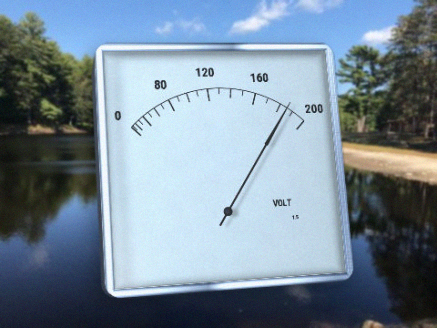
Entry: 185V
